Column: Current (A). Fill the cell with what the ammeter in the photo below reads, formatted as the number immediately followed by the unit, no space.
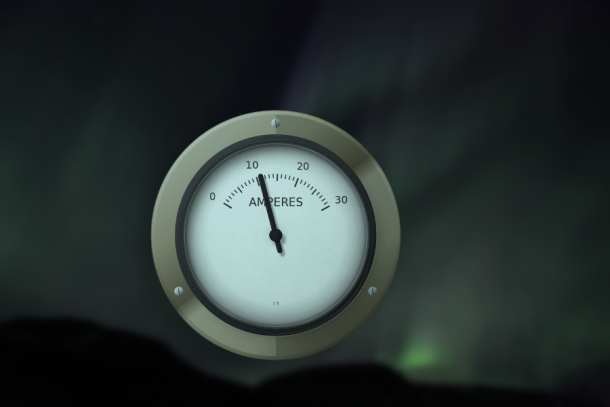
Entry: 11A
